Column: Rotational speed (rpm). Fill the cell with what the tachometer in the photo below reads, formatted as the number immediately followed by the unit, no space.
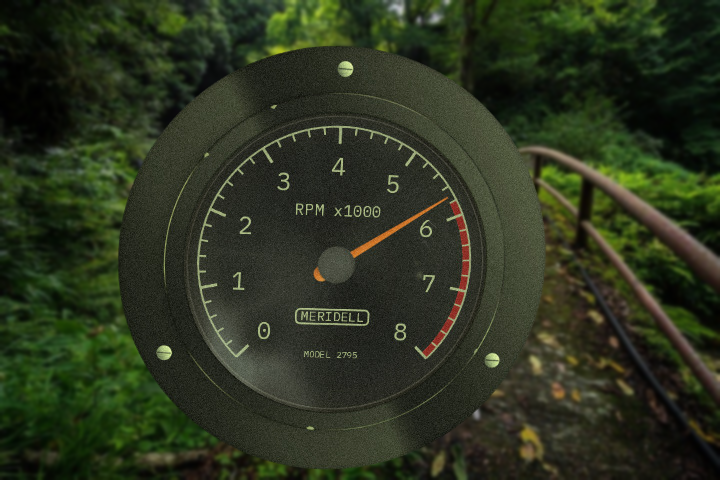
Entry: 5700rpm
